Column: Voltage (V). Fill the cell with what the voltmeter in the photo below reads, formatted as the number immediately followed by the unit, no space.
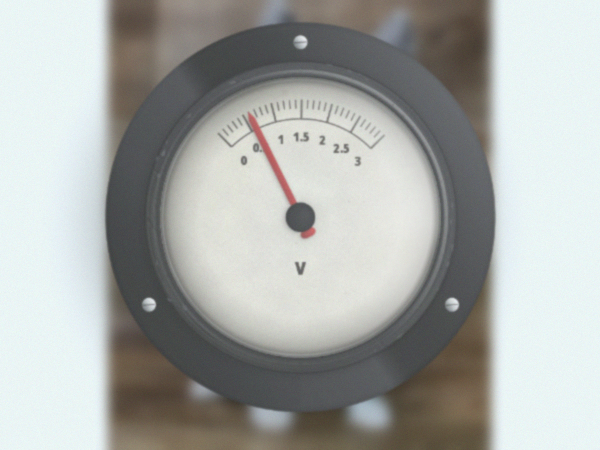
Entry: 0.6V
